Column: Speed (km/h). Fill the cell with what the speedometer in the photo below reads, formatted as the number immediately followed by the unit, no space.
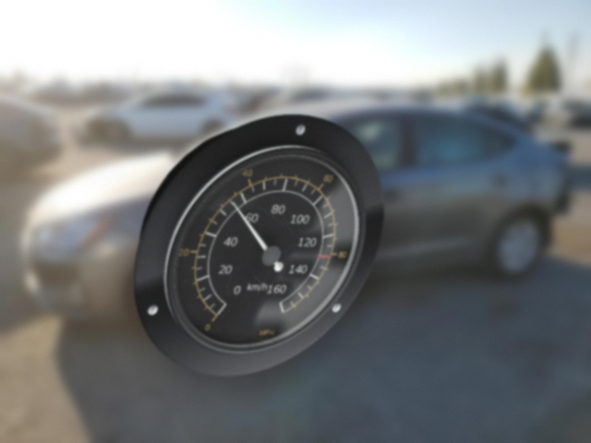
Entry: 55km/h
